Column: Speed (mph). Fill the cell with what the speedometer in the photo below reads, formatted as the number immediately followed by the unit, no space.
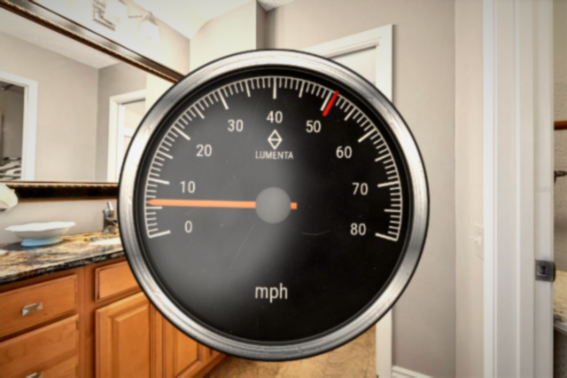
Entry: 6mph
